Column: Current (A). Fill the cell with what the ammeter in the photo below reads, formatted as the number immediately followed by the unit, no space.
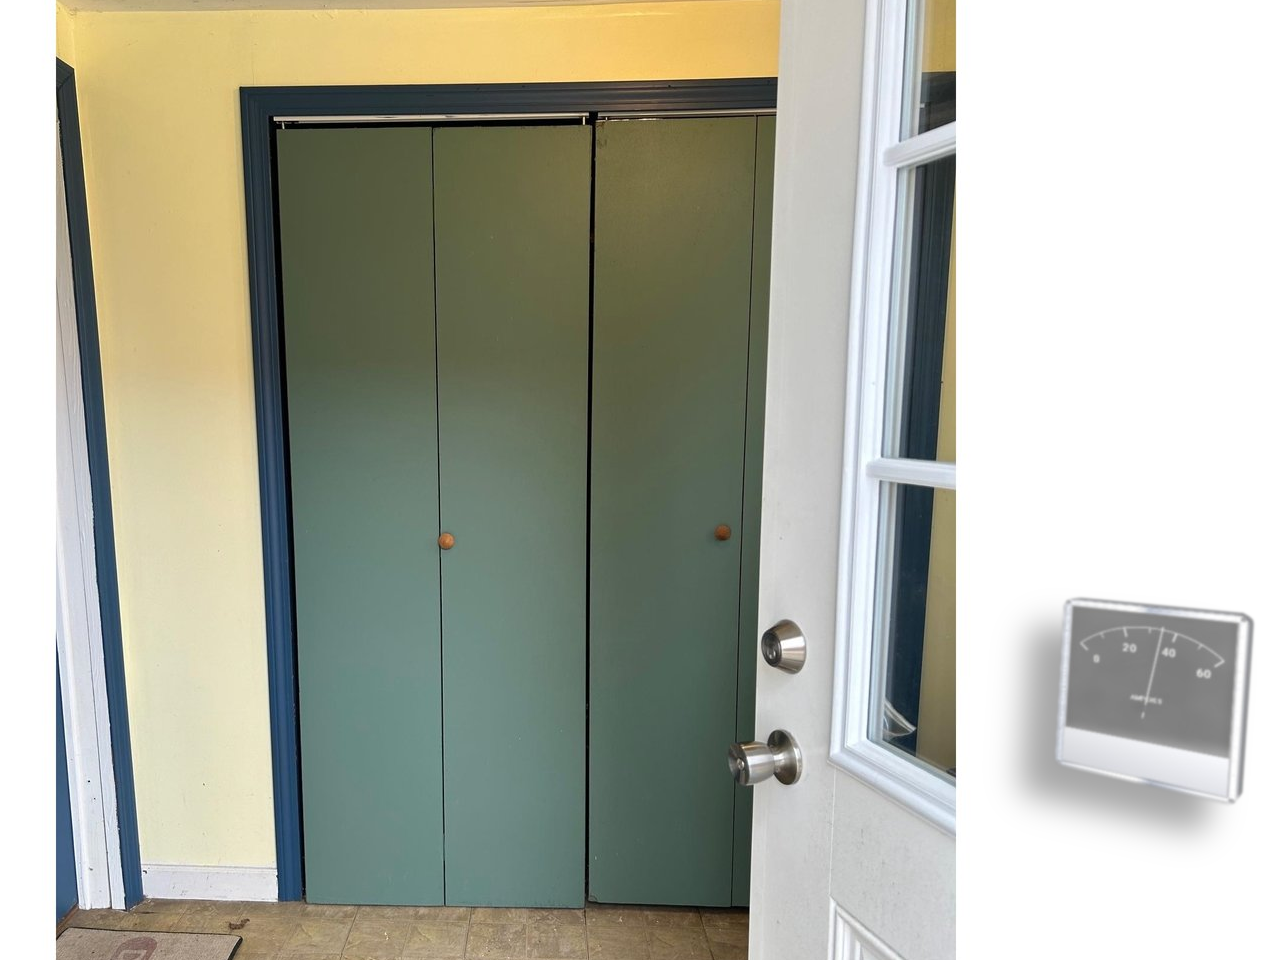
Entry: 35A
